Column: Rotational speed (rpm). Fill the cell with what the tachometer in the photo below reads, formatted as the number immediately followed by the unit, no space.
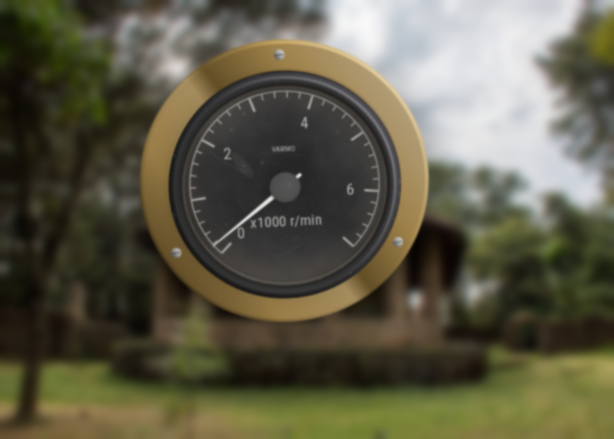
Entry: 200rpm
